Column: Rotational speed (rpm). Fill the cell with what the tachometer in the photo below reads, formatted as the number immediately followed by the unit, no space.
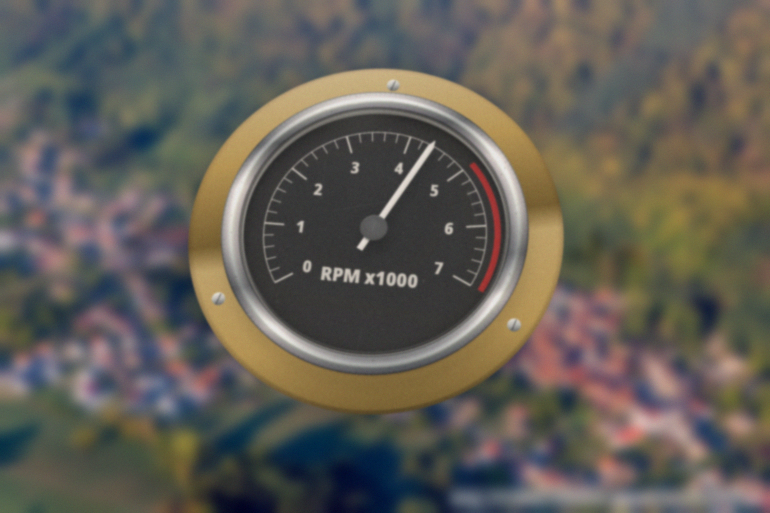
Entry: 4400rpm
